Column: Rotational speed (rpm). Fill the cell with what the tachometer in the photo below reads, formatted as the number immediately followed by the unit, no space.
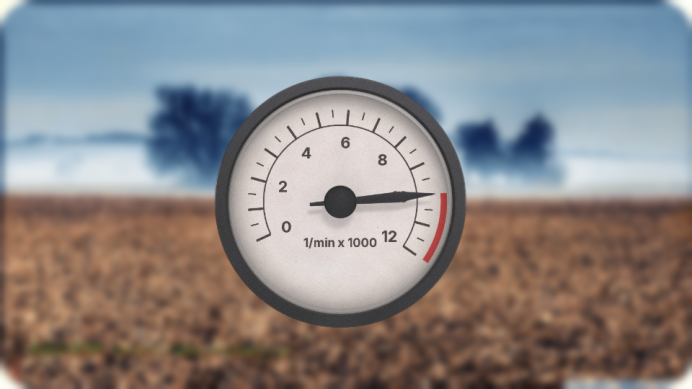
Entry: 10000rpm
